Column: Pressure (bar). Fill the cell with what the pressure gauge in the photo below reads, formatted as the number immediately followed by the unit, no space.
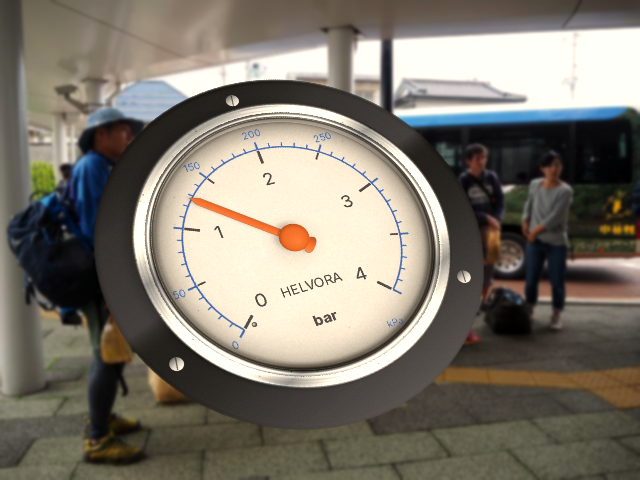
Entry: 1.25bar
